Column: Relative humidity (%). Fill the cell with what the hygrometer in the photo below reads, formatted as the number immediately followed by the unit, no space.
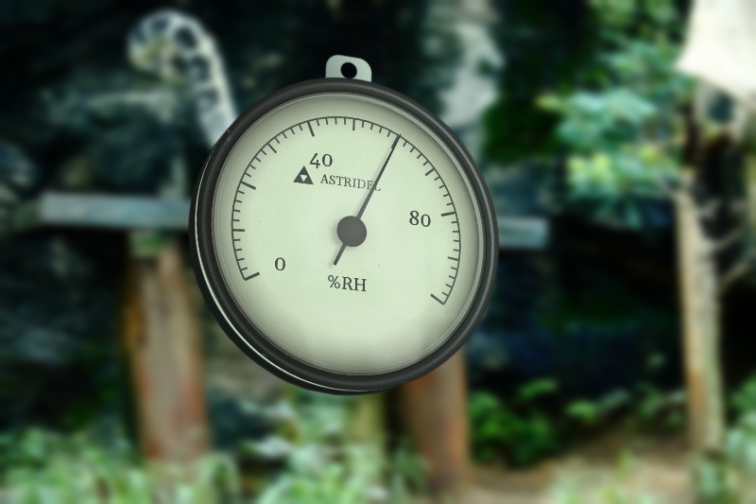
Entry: 60%
